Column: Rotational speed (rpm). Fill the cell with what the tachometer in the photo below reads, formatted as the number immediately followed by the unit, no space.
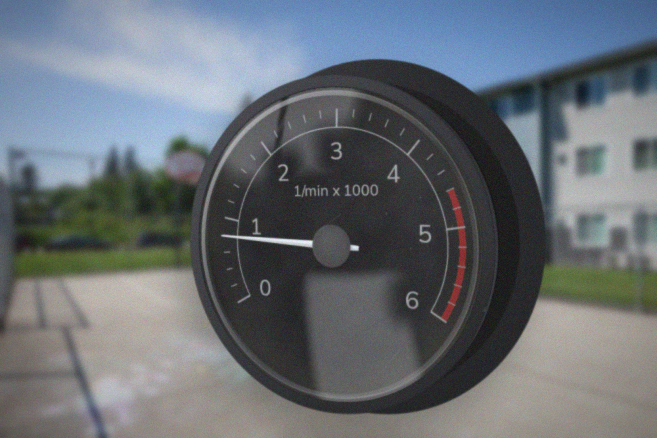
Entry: 800rpm
